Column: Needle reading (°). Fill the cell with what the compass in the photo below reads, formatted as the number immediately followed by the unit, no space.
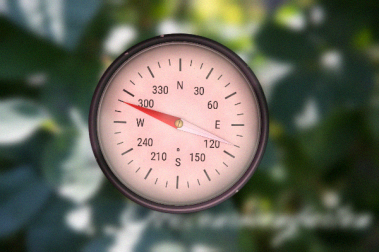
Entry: 290°
